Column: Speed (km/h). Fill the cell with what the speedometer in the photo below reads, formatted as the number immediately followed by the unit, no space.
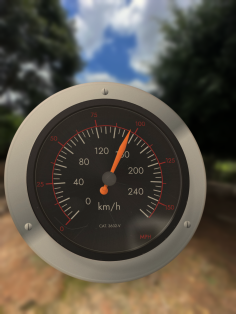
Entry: 155km/h
